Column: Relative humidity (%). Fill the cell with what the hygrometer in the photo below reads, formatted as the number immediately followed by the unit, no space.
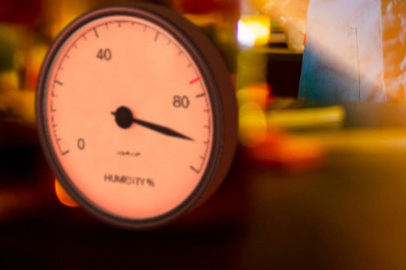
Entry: 92%
